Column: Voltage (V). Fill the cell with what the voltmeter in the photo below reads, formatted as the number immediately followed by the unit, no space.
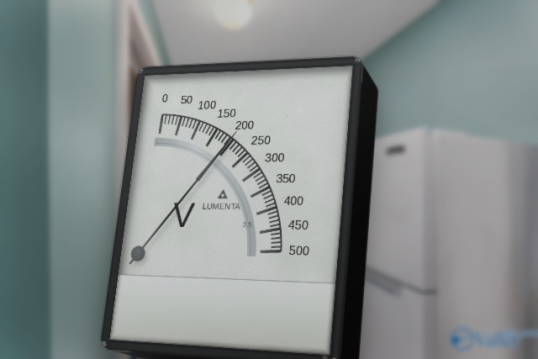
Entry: 200V
